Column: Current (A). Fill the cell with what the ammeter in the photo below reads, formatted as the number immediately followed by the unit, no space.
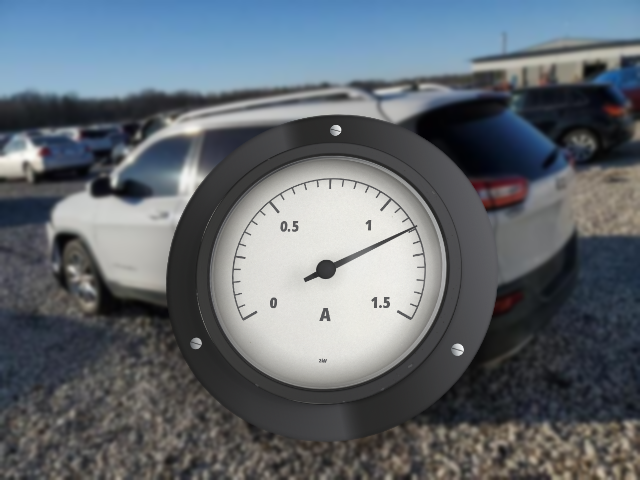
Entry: 1.15A
